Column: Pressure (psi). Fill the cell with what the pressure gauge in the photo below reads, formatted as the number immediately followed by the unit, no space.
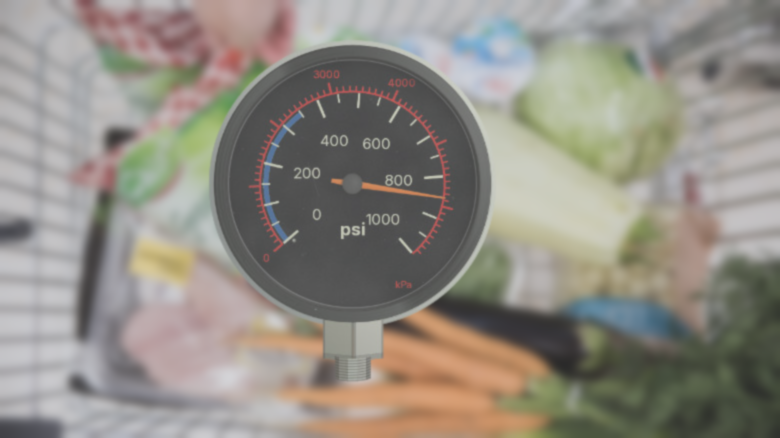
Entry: 850psi
